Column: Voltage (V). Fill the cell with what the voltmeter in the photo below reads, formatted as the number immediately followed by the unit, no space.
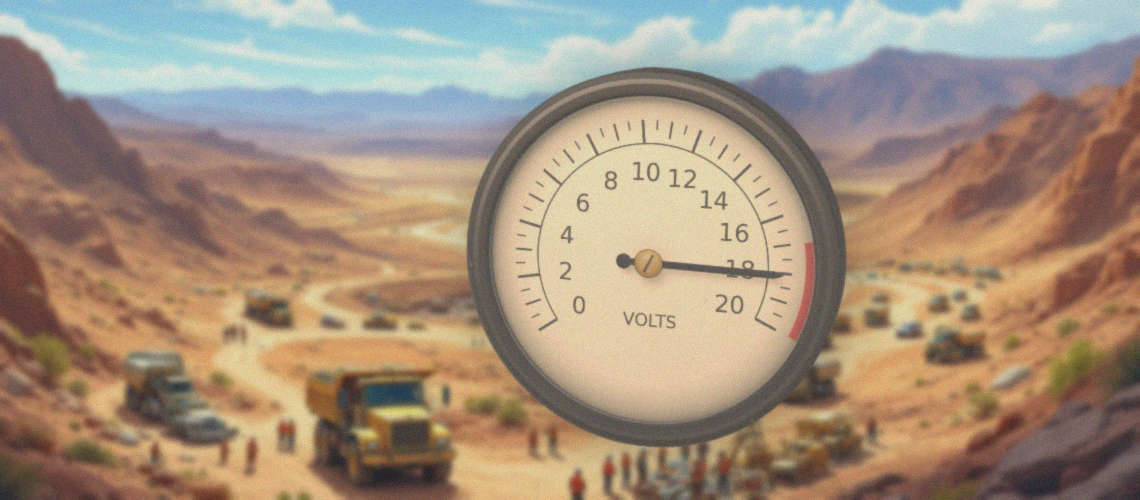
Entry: 18V
